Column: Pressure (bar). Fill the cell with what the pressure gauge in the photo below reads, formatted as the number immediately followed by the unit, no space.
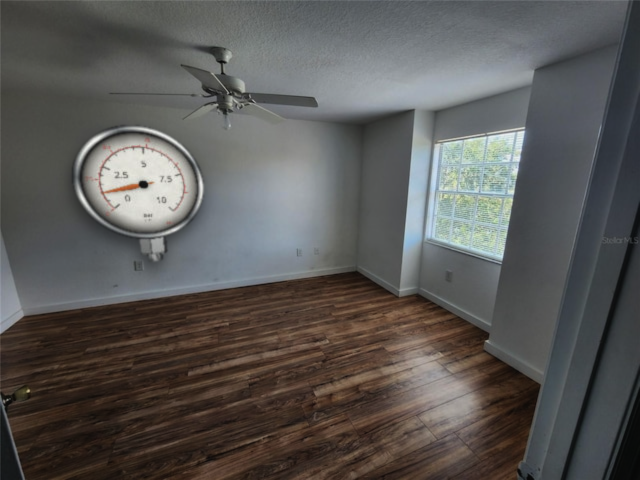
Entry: 1bar
